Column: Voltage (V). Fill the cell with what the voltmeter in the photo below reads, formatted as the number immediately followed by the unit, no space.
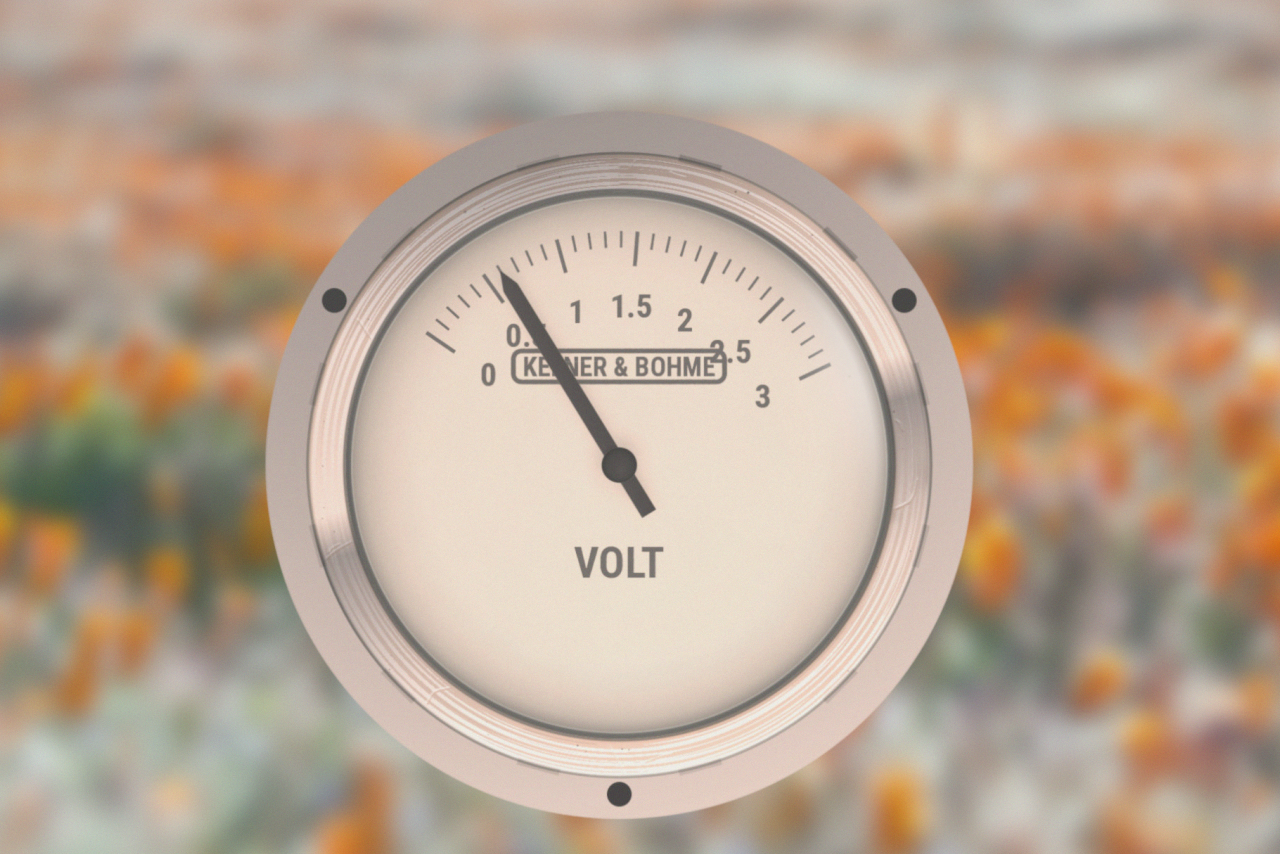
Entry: 0.6V
